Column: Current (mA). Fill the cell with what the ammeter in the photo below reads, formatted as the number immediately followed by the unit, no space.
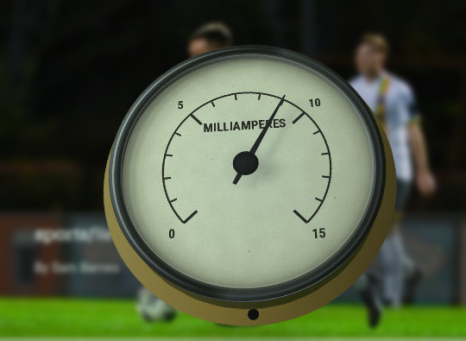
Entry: 9mA
